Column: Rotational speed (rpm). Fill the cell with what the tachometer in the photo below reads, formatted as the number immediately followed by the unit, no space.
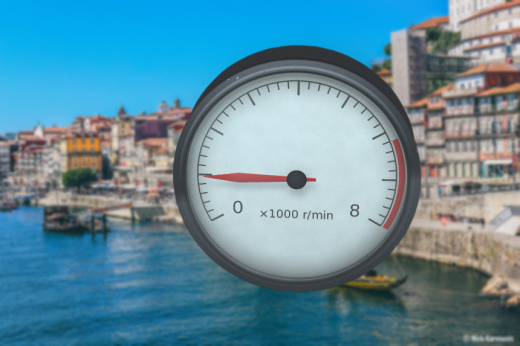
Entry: 1000rpm
